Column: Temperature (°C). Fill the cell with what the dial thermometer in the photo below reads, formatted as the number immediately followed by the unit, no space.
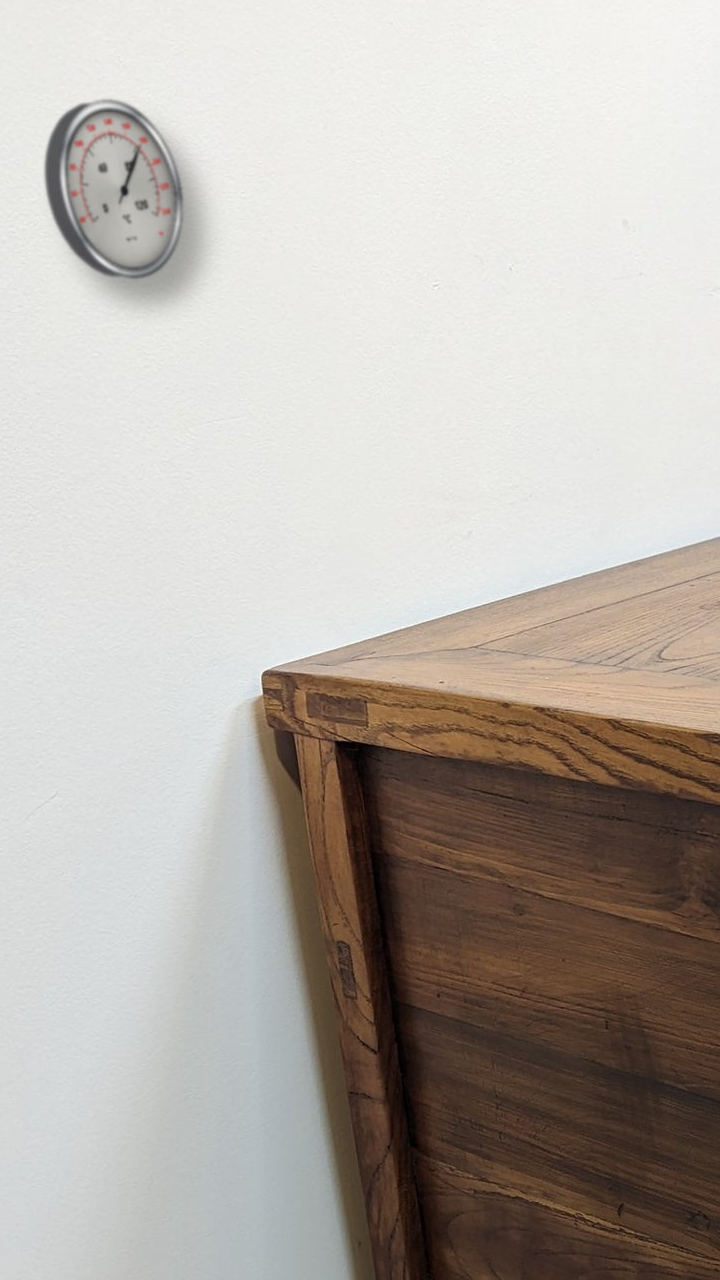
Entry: 80°C
